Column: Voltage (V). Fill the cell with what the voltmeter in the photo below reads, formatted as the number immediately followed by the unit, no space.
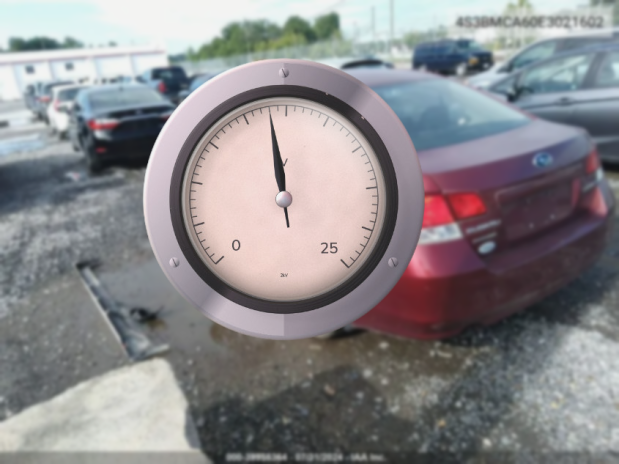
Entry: 11.5V
